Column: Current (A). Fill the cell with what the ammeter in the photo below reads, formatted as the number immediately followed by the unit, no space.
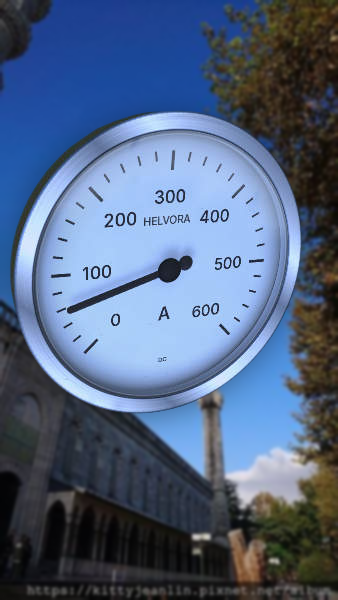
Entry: 60A
